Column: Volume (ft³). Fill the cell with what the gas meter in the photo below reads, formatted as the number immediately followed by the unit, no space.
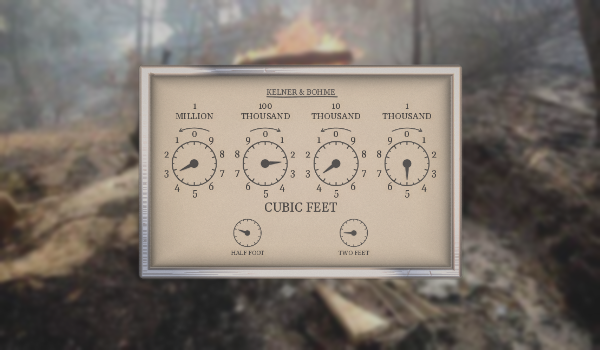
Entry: 323500ft³
